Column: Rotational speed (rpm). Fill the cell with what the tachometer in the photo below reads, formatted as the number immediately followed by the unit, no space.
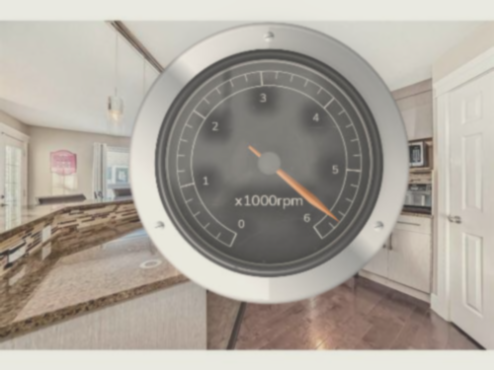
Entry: 5700rpm
